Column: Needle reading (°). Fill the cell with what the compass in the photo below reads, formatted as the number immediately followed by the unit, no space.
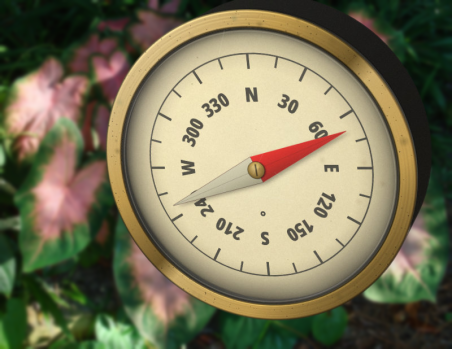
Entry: 67.5°
